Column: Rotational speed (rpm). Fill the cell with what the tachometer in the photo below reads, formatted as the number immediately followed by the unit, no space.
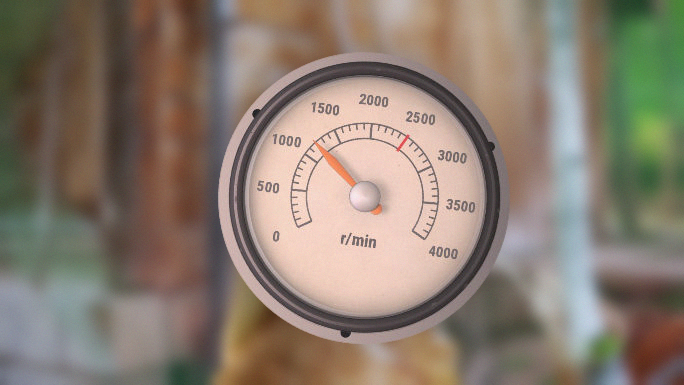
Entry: 1200rpm
